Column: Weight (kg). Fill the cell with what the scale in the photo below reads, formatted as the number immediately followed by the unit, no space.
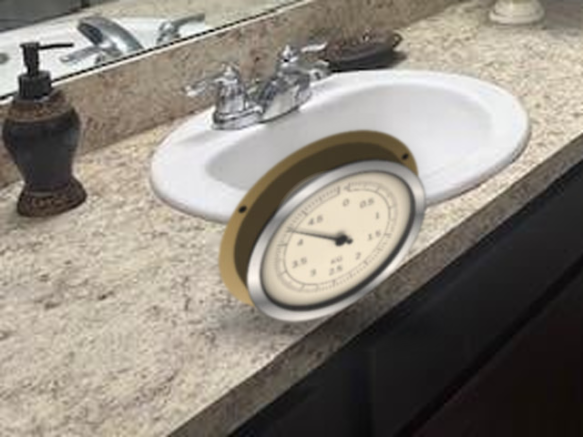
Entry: 4.25kg
